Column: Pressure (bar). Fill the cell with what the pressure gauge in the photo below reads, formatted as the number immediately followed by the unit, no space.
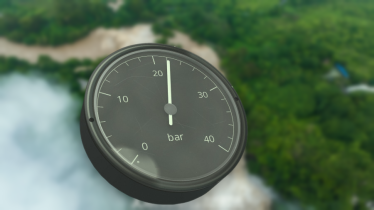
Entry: 22bar
